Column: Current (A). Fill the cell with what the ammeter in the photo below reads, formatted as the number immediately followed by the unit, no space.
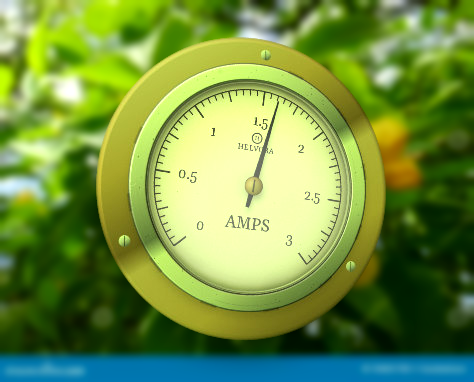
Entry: 1.6A
